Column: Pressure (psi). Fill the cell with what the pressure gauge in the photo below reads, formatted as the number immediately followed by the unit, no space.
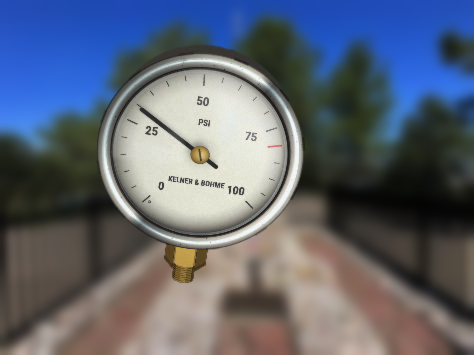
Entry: 30psi
